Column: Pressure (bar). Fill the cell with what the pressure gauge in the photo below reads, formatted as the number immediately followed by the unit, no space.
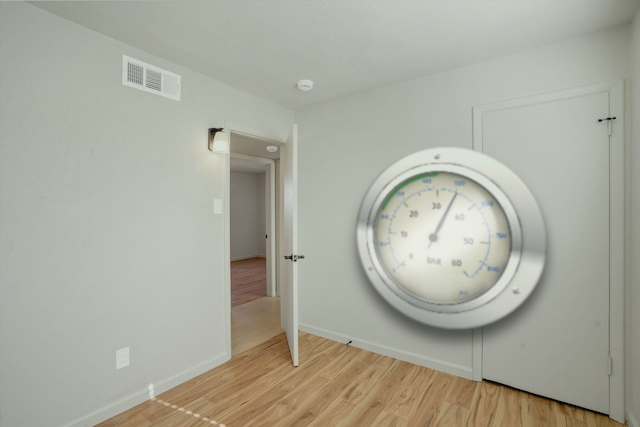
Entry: 35bar
